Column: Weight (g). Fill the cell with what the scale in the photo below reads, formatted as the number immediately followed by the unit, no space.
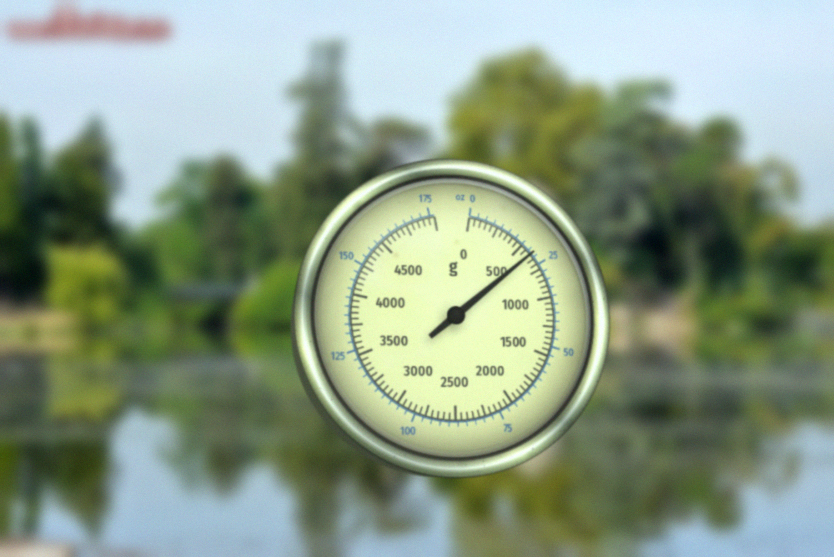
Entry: 600g
